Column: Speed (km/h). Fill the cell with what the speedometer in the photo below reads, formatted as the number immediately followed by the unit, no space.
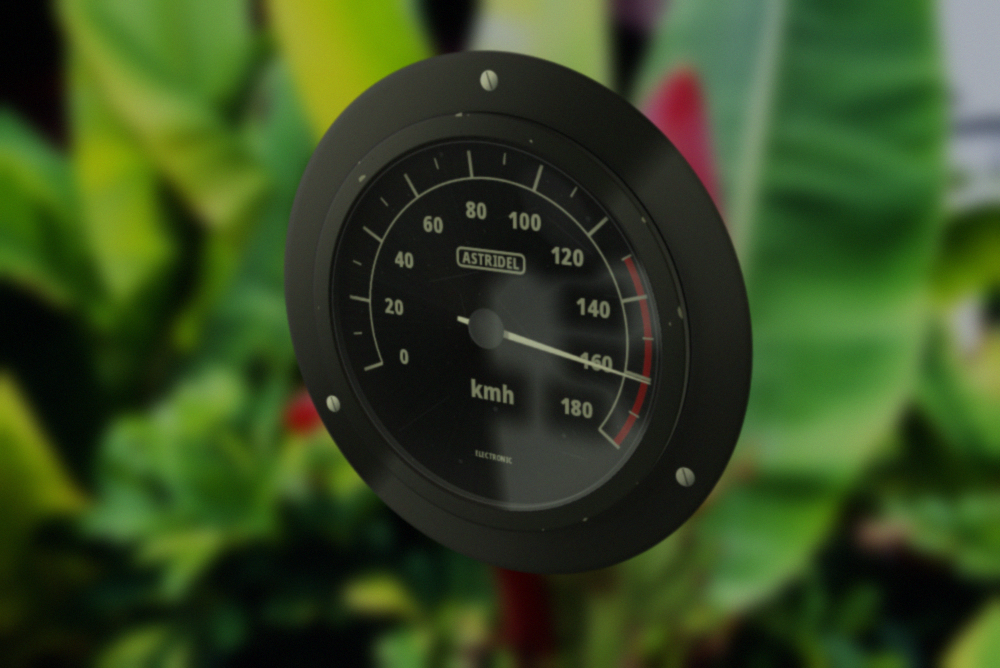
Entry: 160km/h
